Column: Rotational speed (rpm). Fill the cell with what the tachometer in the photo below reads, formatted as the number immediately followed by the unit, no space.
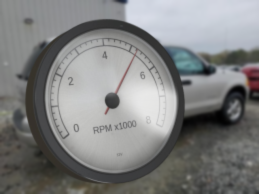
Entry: 5200rpm
